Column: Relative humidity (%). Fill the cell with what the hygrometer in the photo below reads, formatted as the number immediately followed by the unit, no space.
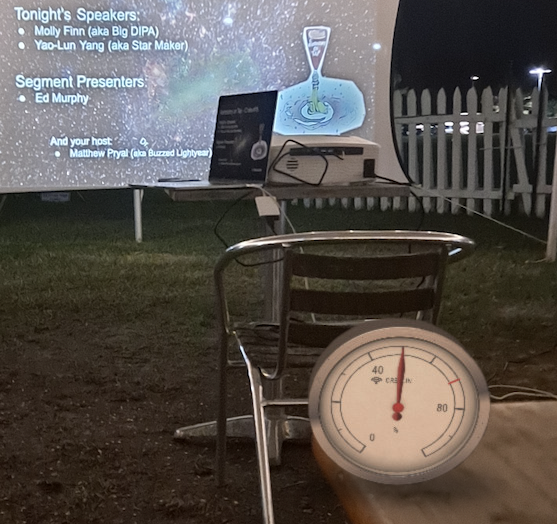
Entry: 50%
